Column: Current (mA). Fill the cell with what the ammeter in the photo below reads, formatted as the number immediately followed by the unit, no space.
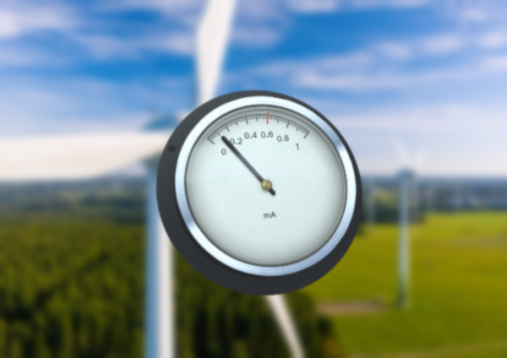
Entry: 0.1mA
